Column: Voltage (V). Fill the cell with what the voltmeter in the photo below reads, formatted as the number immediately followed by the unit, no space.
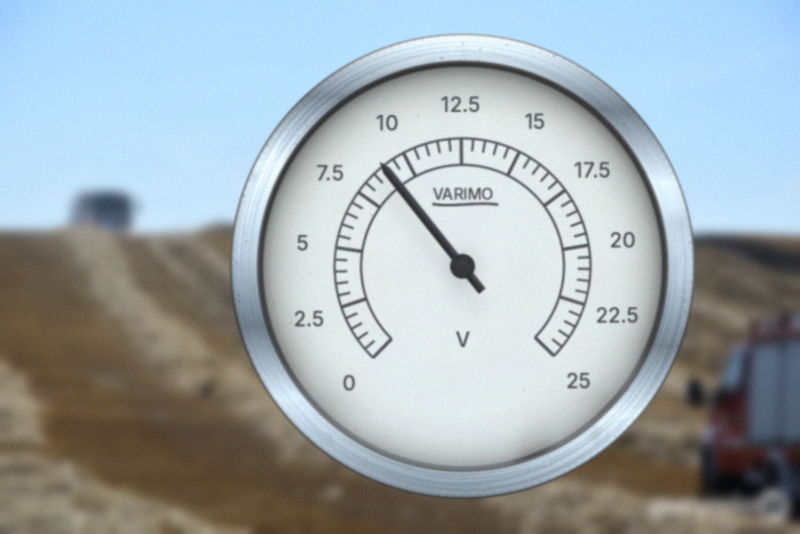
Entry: 9V
